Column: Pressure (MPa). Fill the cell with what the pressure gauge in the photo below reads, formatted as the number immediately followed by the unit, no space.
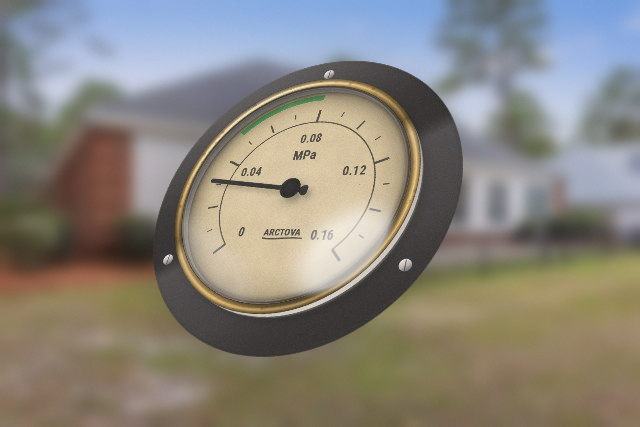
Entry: 0.03MPa
